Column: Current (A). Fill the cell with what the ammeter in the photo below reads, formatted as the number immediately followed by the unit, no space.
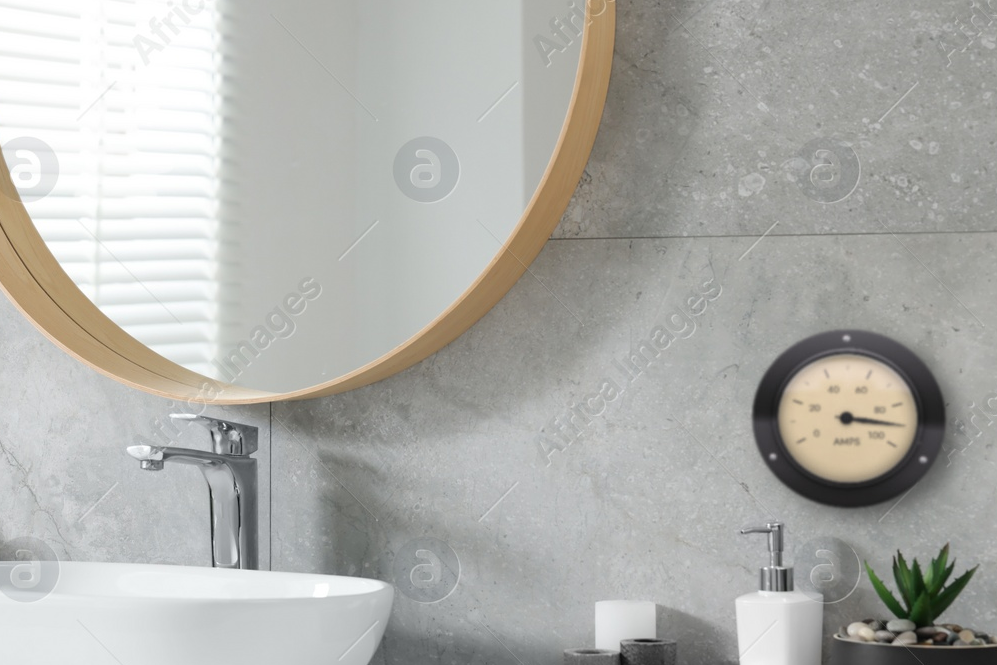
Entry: 90A
